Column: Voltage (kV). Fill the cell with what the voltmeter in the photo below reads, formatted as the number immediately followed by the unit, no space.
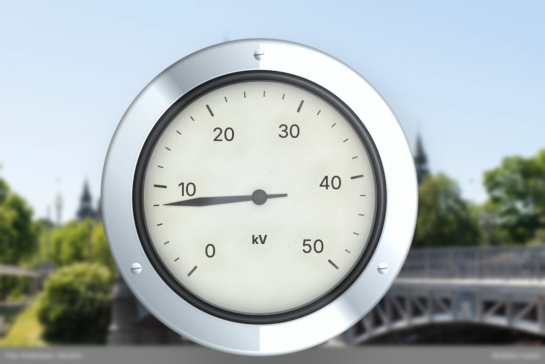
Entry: 8kV
